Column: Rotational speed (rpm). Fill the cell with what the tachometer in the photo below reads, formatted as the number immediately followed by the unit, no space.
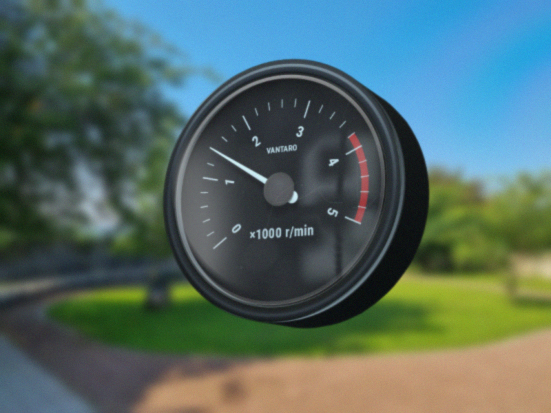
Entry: 1400rpm
